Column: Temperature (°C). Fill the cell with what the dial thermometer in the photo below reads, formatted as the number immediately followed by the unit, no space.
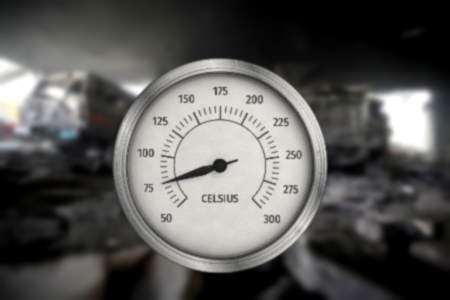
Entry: 75°C
